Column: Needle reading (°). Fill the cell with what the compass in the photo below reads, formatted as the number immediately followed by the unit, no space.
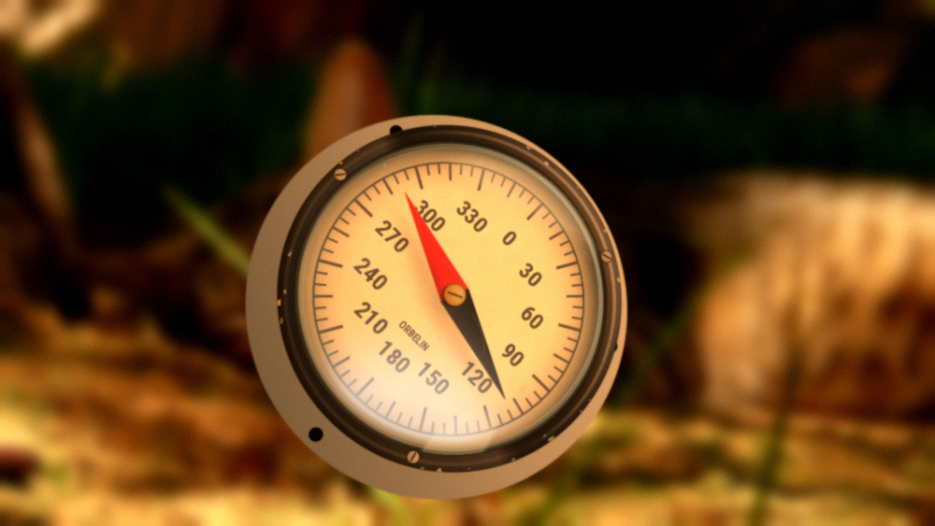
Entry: 290°
